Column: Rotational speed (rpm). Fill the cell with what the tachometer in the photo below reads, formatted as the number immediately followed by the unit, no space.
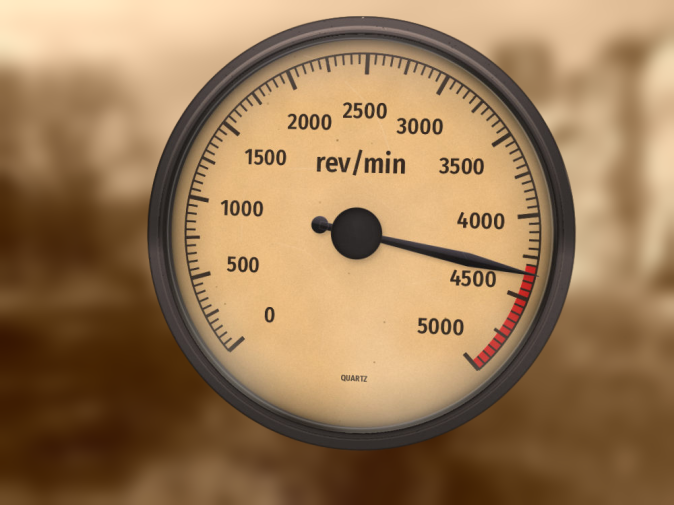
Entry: 4350rpm
